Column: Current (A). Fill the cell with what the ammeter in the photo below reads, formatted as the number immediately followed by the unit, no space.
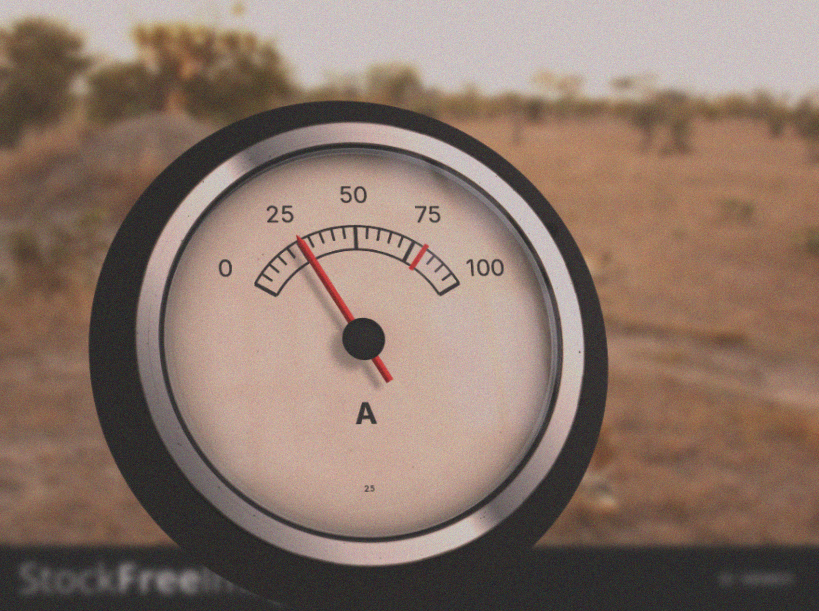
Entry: 25A
